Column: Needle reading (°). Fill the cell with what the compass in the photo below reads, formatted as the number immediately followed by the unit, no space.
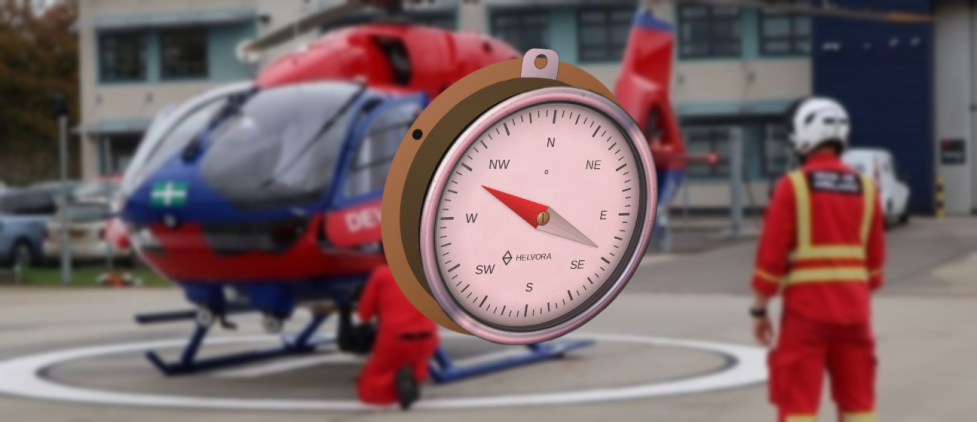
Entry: 295°
